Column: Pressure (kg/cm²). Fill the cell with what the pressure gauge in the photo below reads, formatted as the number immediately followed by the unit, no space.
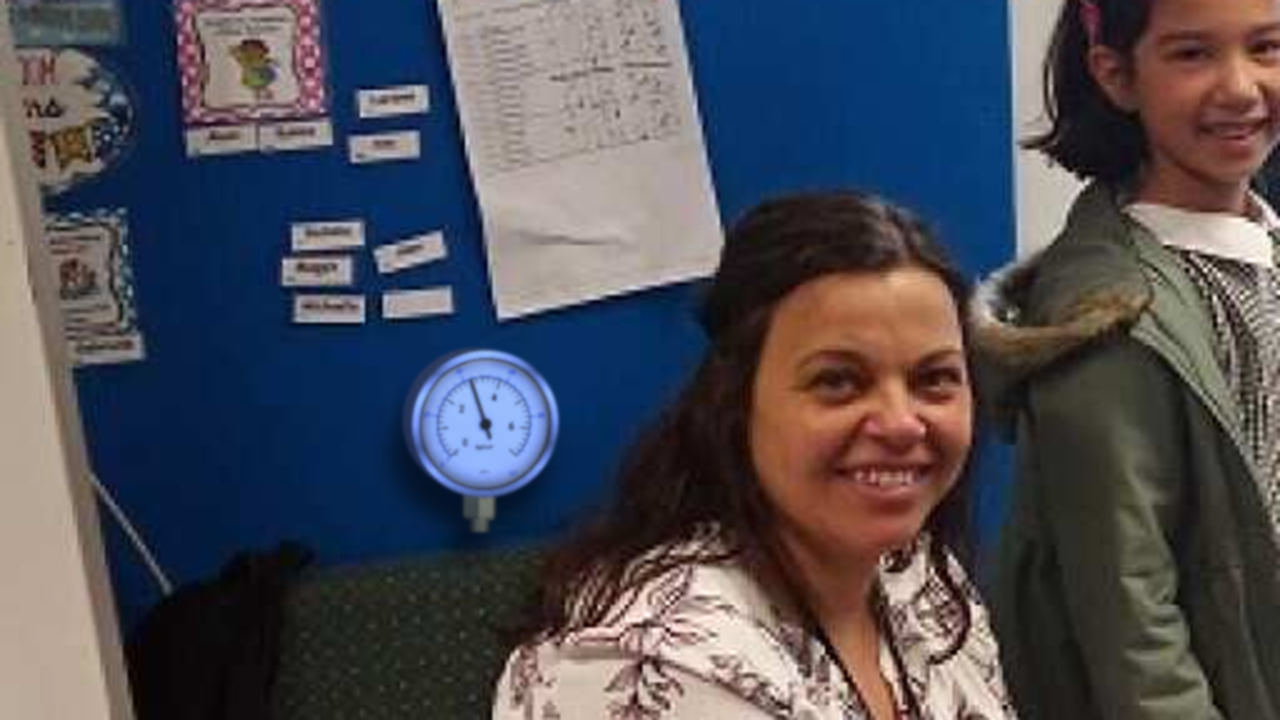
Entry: 3kg/cm²
